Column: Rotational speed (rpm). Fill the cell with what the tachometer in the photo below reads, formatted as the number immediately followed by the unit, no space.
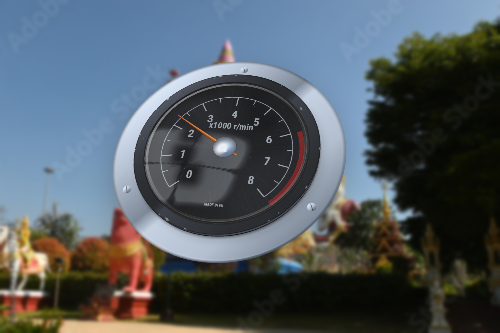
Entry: 2250rpm
